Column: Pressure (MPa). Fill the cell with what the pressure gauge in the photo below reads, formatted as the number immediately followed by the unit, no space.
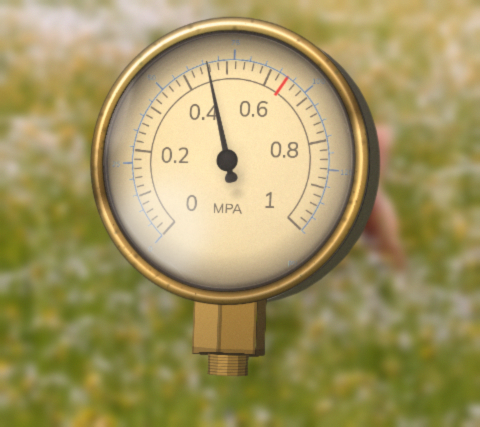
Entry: 0.46MPa
